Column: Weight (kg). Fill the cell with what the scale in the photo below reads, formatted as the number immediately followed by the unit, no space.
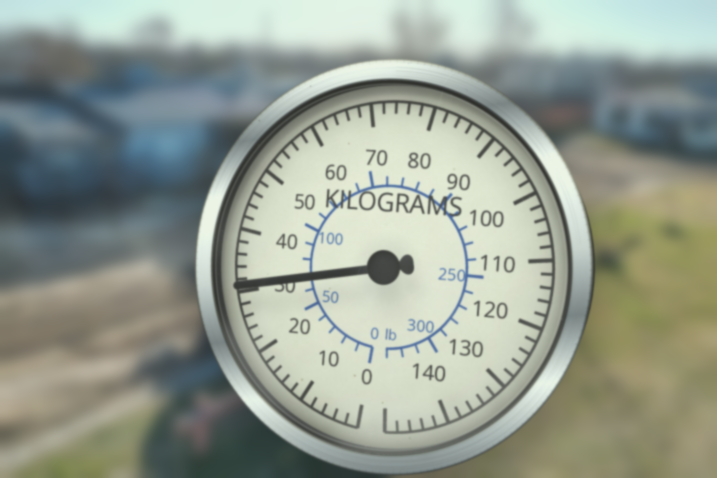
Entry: 31kg
